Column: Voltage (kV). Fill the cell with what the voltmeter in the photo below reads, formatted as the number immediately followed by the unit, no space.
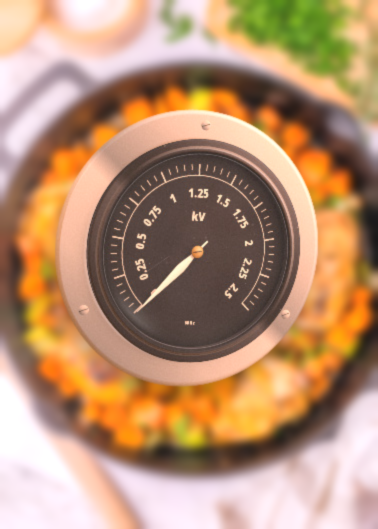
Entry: 0kV
